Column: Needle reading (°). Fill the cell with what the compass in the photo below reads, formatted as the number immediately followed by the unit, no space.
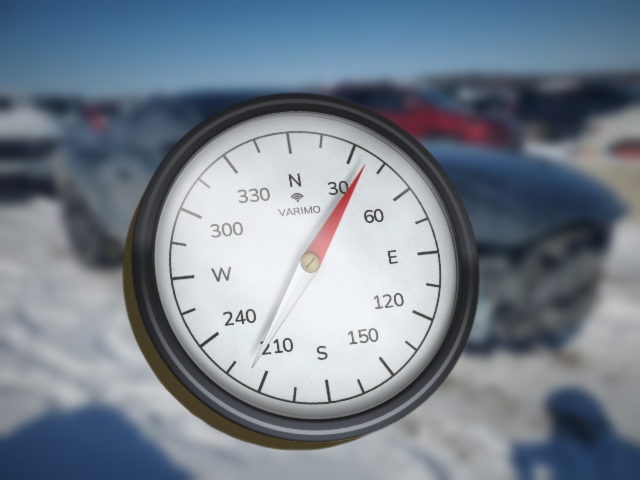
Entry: 37.5°
